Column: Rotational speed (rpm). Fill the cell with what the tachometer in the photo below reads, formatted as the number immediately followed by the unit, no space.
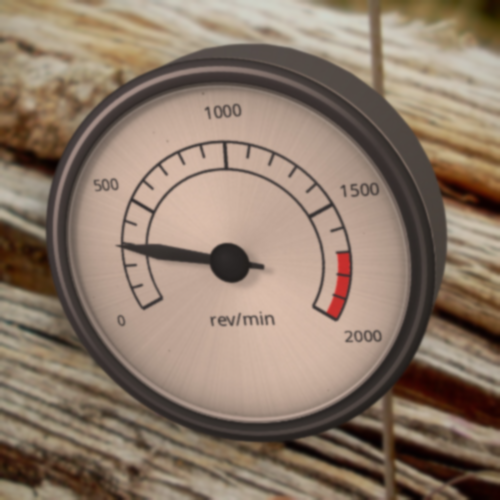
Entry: 300rpm
